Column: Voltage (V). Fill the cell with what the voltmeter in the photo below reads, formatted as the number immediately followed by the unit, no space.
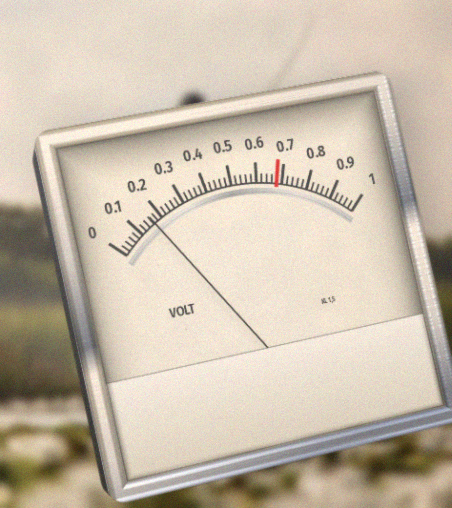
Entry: 0.16V
